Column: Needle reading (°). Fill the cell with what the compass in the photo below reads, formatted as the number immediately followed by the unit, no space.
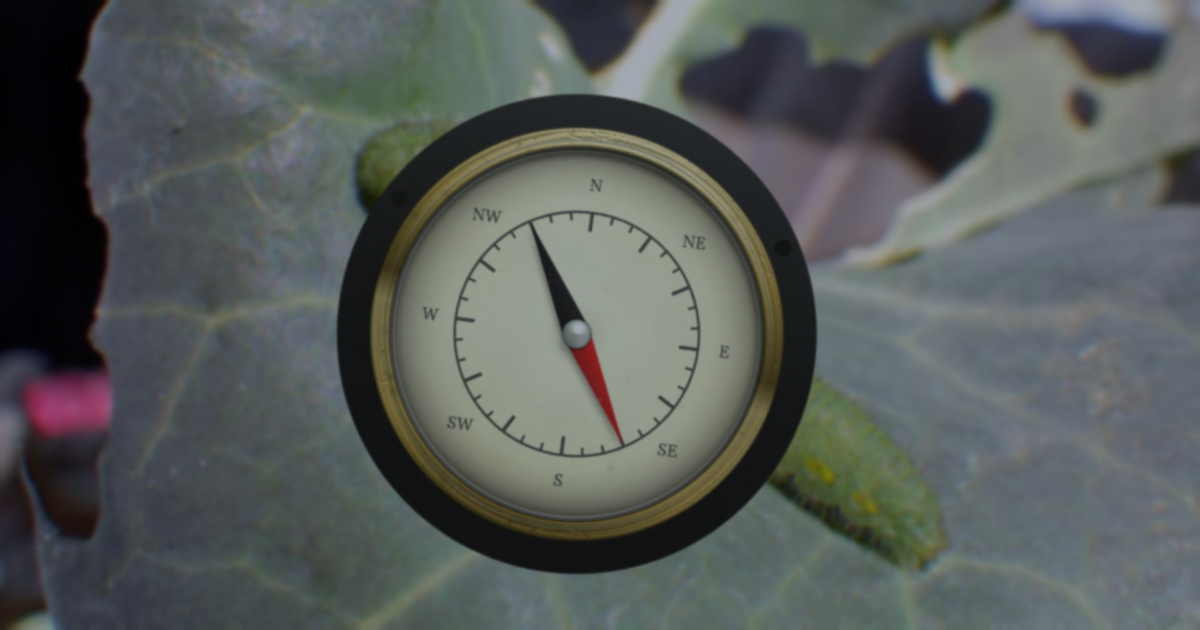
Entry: 150°
